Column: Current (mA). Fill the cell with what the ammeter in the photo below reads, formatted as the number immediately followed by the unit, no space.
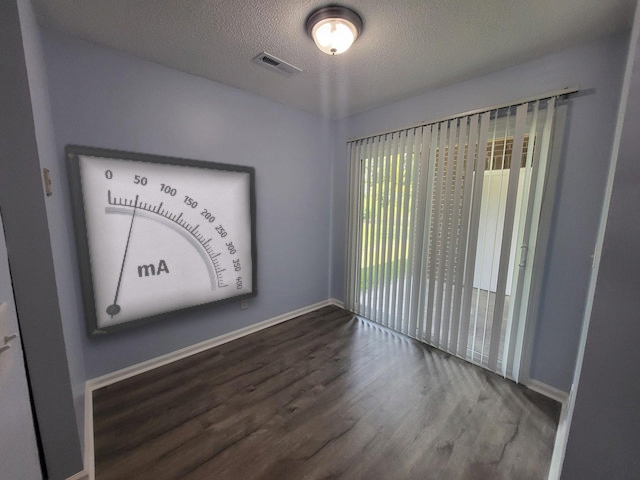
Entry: 50mA
